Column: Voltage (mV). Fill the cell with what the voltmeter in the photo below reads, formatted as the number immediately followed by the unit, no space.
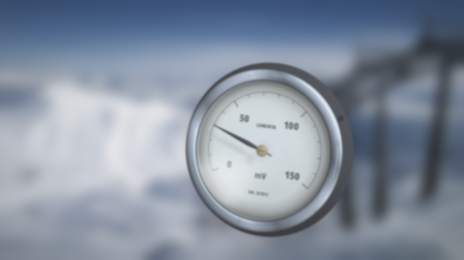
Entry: 30mV
